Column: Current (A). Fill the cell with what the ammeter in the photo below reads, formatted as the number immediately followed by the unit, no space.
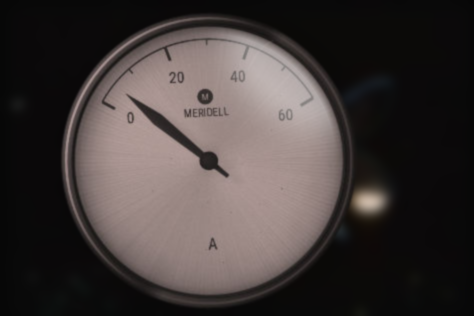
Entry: 5A
